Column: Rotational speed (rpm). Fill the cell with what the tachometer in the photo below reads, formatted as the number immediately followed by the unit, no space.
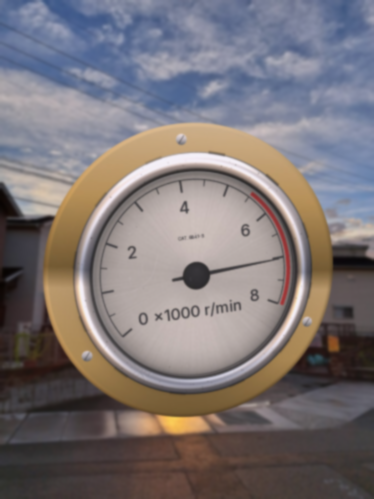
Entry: 7000rpm
